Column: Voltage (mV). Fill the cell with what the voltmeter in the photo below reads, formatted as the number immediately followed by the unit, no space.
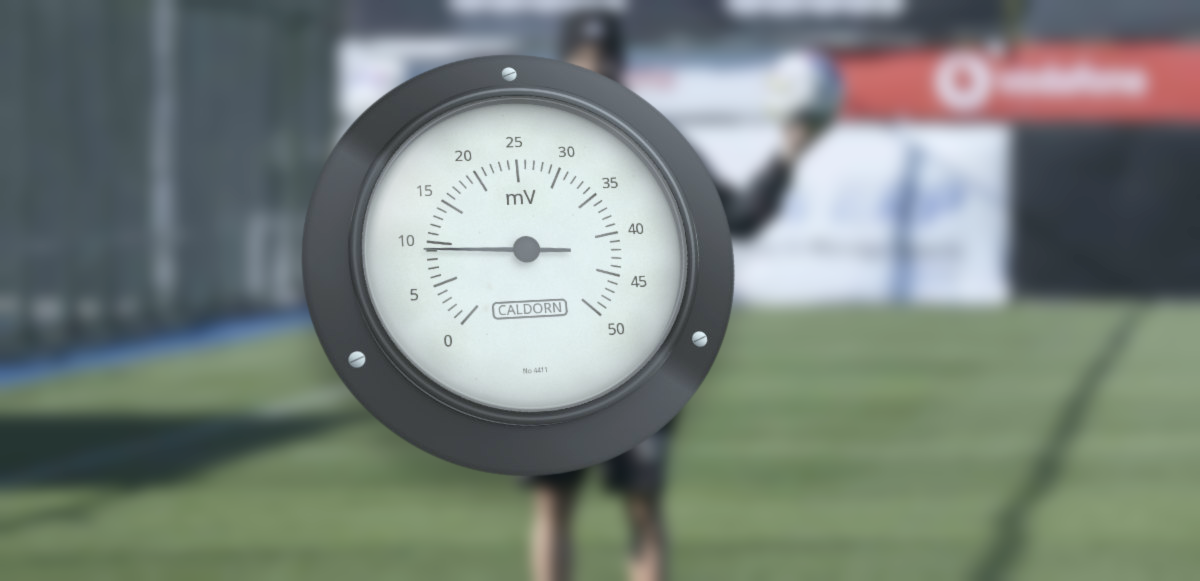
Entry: 9mV
